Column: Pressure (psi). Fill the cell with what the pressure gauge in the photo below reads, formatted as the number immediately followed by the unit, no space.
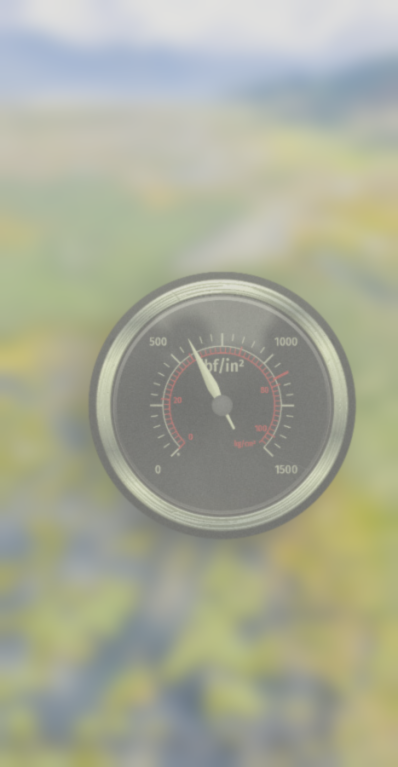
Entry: 600psi
